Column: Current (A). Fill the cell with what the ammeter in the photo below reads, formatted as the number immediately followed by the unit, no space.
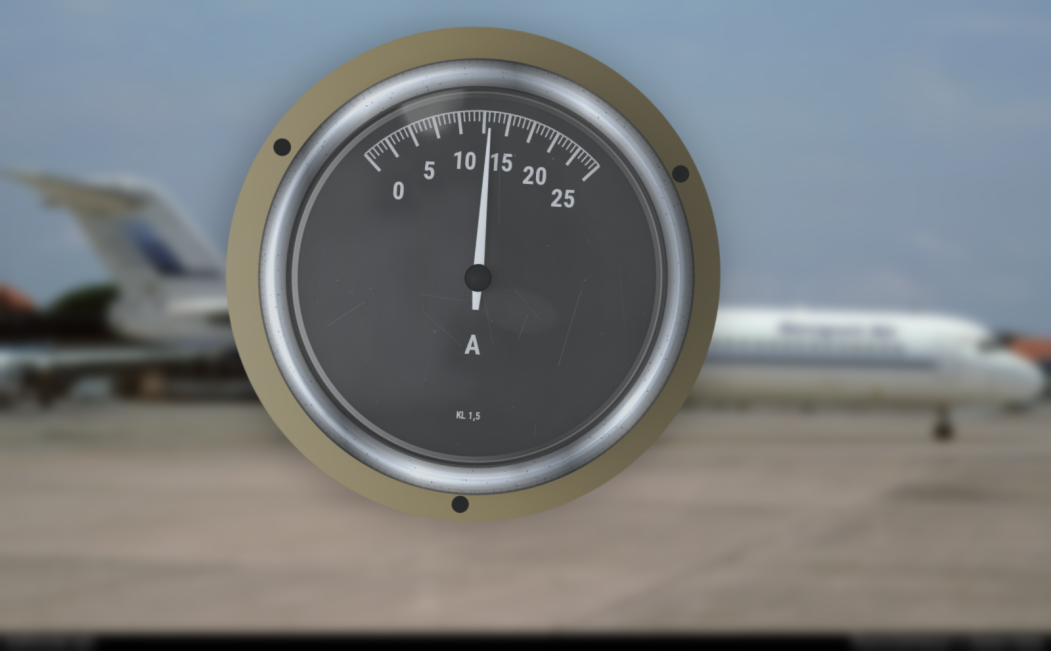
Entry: 13A
